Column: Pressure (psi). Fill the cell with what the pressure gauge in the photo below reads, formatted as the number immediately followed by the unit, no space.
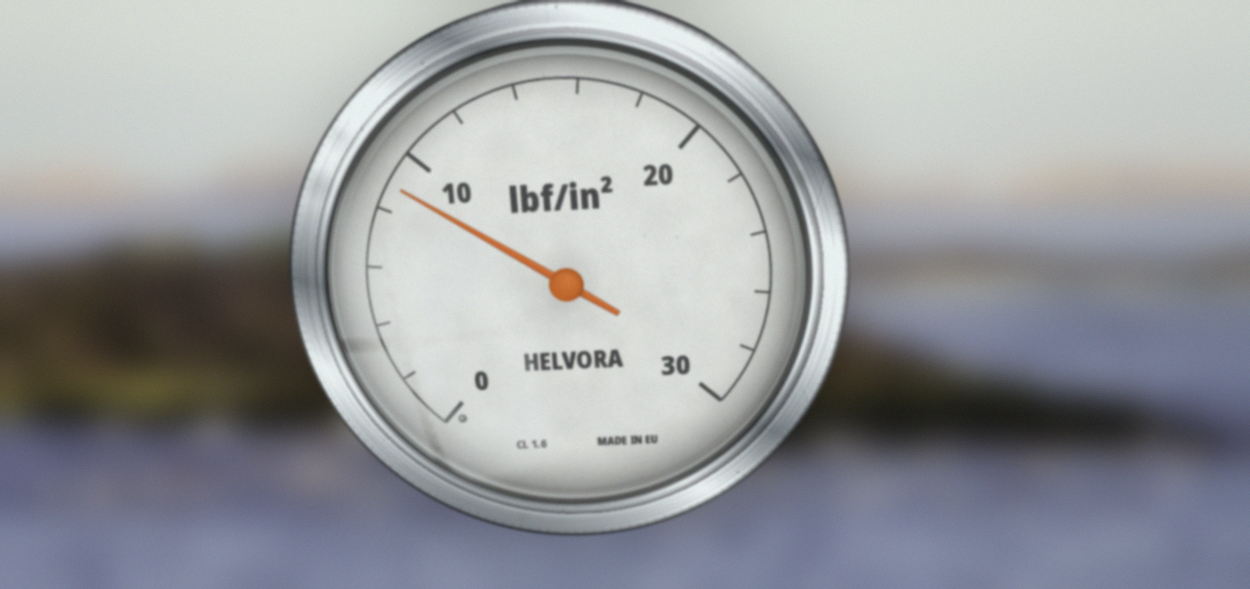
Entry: 9psi
